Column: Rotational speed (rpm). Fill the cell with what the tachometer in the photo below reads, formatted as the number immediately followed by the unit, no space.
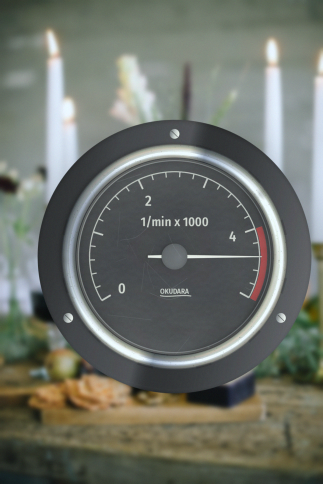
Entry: 4400rpm
